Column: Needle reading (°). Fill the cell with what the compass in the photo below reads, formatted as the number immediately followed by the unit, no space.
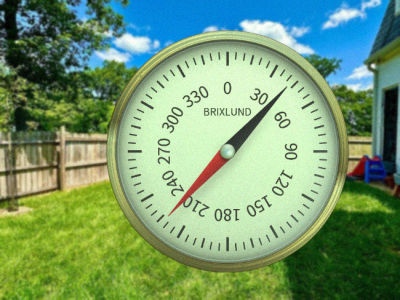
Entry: 222.5°
